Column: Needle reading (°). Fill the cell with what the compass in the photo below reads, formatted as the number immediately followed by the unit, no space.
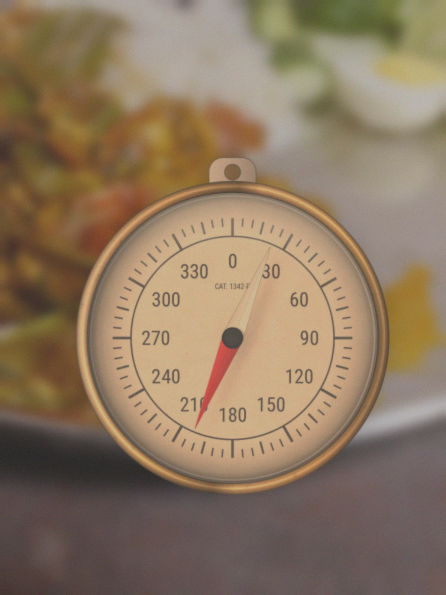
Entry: 202.5°
